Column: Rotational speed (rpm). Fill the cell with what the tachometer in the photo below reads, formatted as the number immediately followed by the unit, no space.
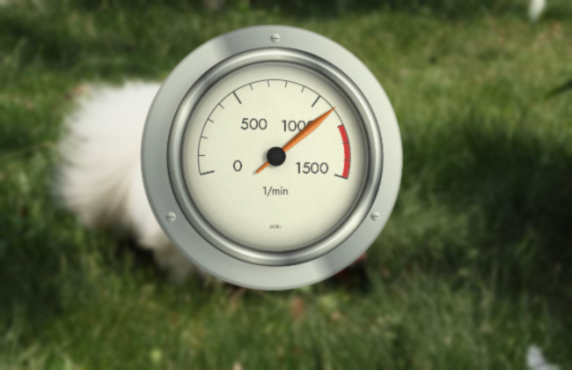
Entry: 1100rpm
